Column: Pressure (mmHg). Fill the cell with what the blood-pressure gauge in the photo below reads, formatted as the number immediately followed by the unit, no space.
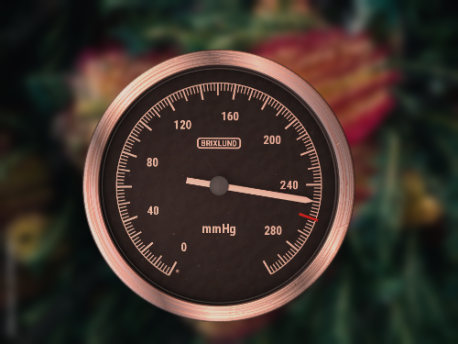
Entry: 250mmHg
